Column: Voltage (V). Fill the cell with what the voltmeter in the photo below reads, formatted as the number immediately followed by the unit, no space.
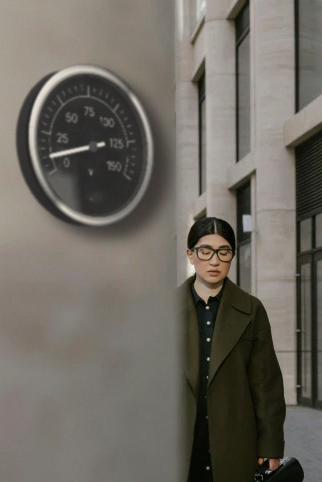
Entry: 10V
